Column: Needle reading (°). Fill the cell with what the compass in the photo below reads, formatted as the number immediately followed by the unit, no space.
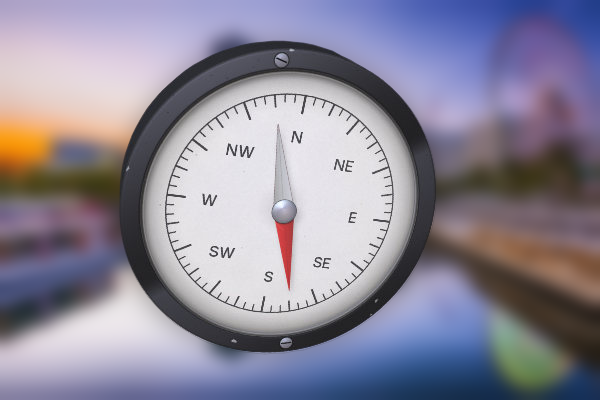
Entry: 165°
